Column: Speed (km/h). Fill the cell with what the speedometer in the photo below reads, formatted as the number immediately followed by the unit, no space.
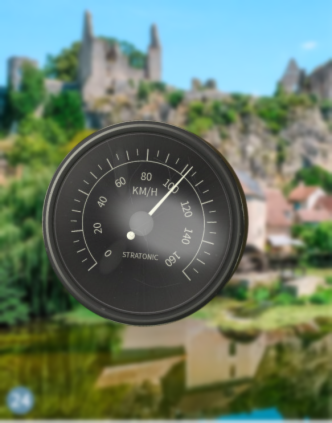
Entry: 102.5km/h
